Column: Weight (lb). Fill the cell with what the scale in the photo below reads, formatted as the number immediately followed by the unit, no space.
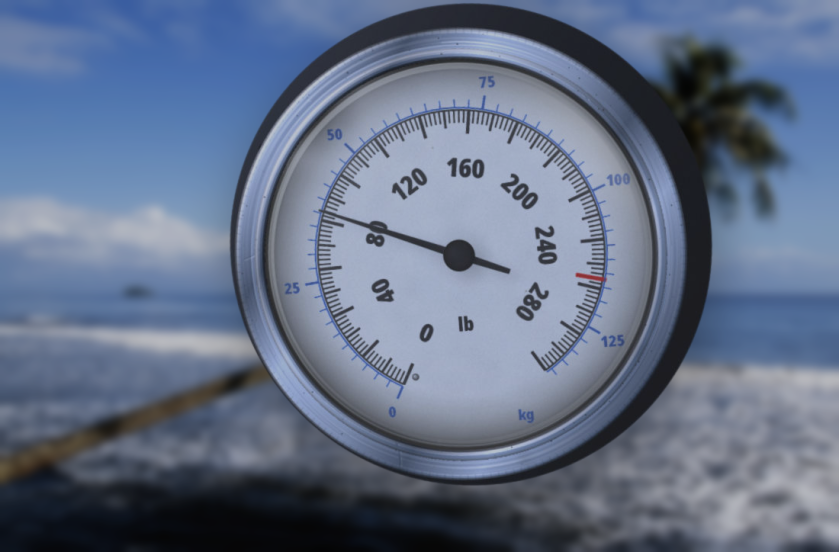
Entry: 84lb
